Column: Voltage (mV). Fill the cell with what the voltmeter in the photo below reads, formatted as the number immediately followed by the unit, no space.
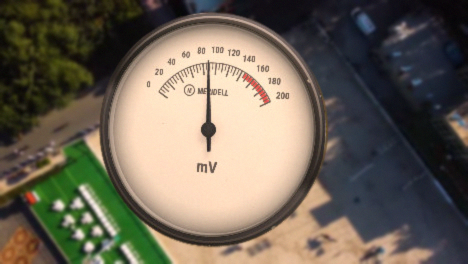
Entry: 90mV
